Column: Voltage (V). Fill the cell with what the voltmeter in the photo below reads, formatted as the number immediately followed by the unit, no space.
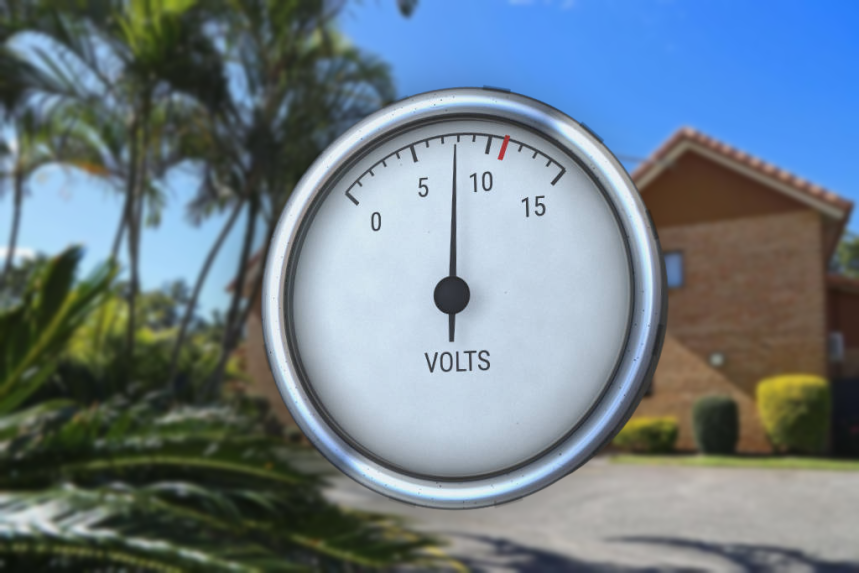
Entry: 8V
